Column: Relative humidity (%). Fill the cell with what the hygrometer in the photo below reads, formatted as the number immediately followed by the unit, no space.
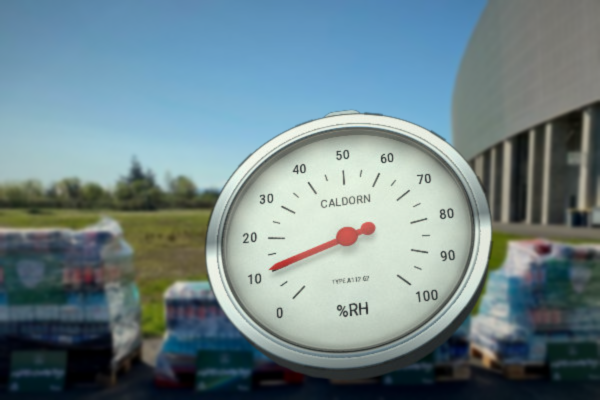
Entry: 10%
